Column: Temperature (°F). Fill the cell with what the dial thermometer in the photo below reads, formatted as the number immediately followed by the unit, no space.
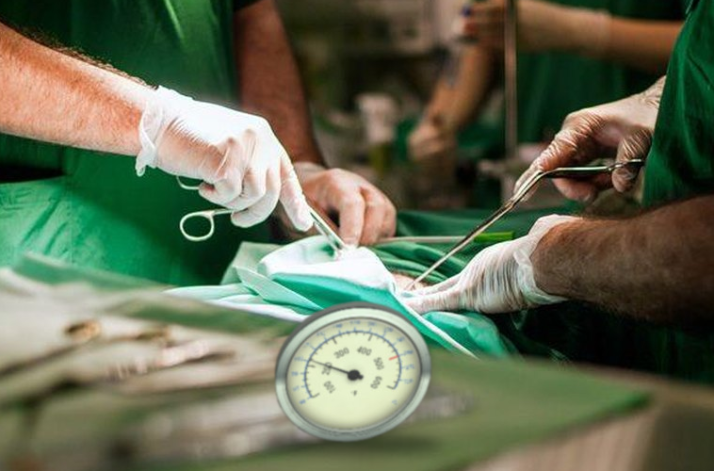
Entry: 220°F
